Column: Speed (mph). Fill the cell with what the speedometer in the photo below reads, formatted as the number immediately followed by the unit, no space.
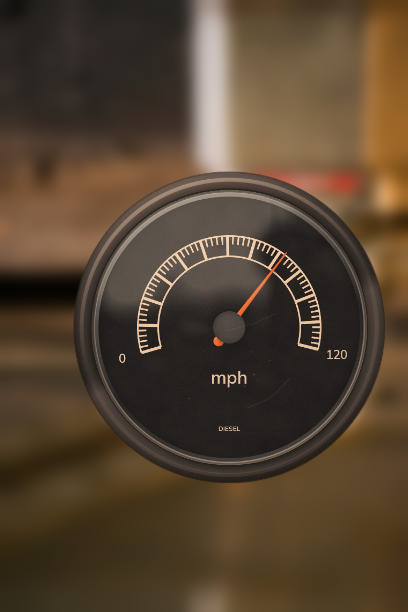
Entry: 82mph
